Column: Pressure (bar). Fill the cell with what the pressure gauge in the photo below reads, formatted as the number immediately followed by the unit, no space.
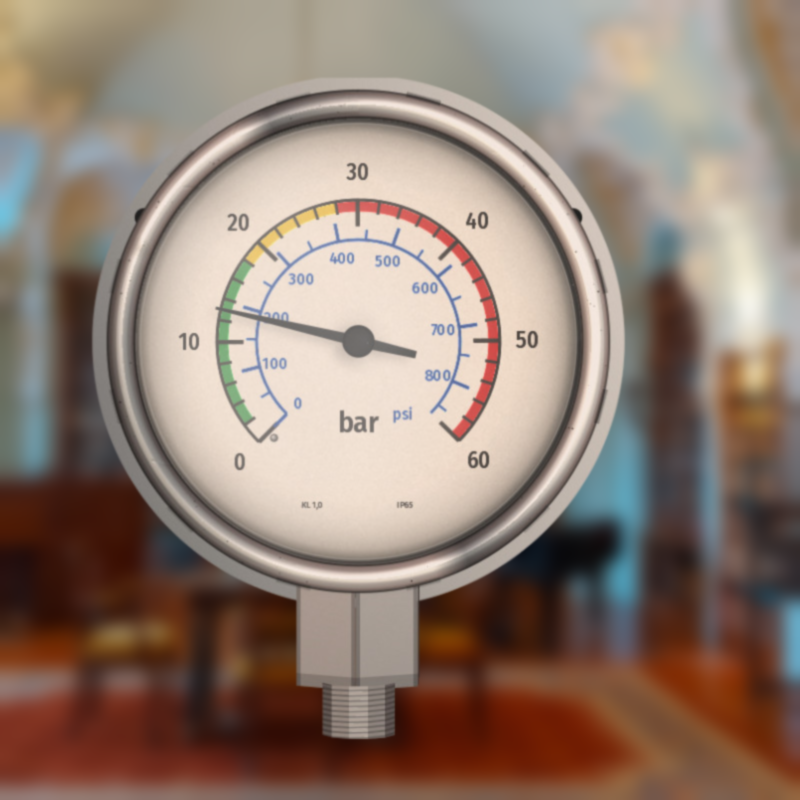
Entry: 13bar
